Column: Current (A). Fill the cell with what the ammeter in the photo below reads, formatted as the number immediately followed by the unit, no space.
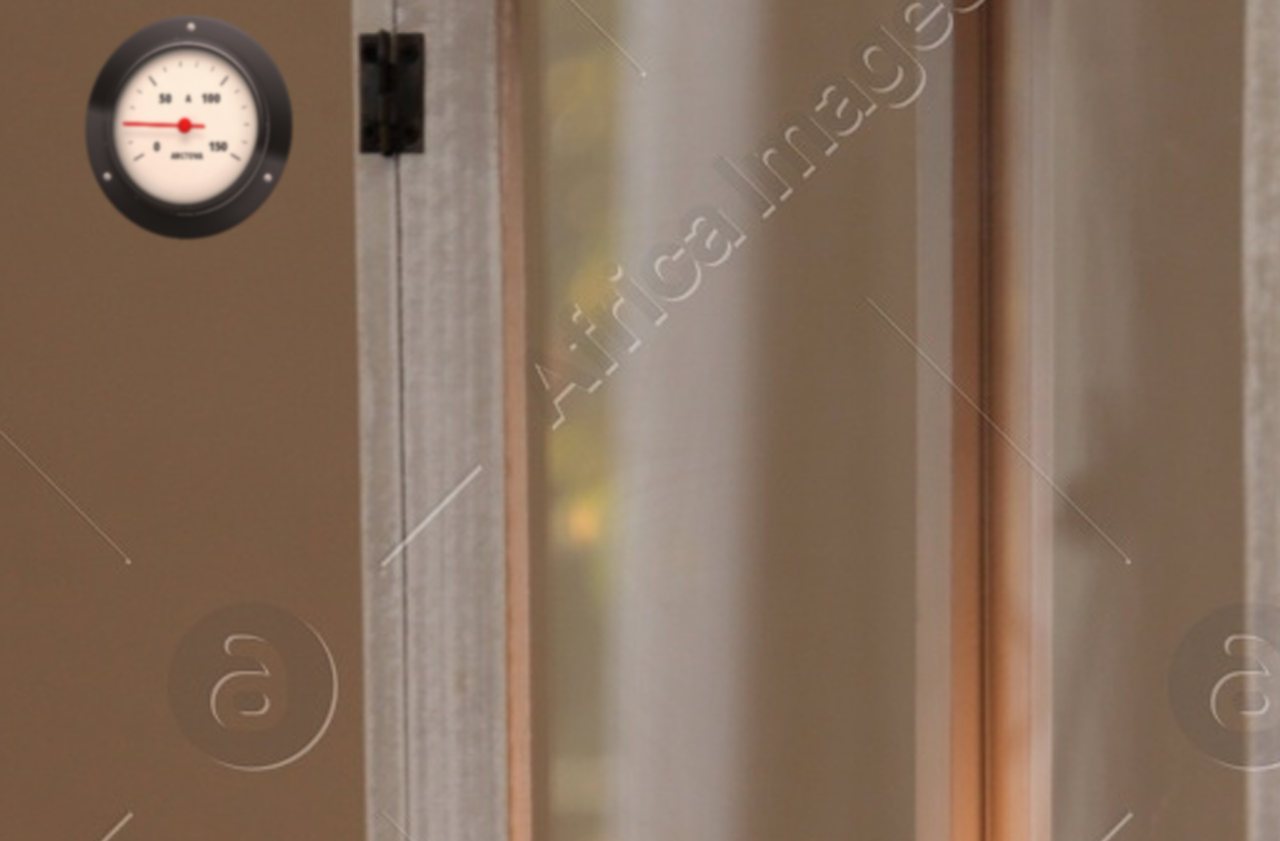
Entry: 20A
